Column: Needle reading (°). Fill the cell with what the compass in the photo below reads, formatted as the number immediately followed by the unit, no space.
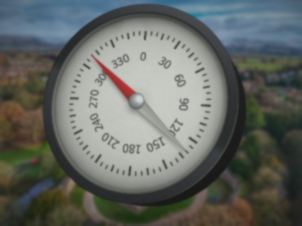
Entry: 310°
